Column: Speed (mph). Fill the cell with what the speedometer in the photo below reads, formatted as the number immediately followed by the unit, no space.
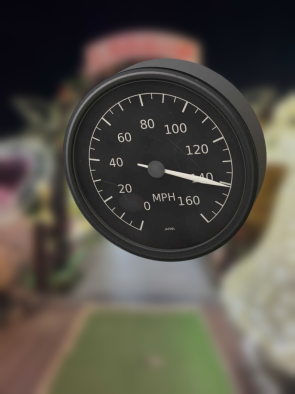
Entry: 140mph
